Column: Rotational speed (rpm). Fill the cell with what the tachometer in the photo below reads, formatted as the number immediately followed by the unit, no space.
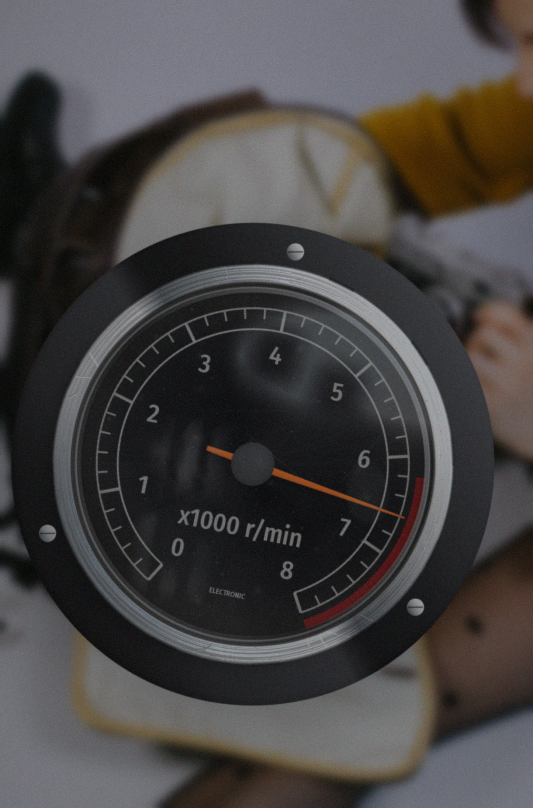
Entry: 6600rpm
